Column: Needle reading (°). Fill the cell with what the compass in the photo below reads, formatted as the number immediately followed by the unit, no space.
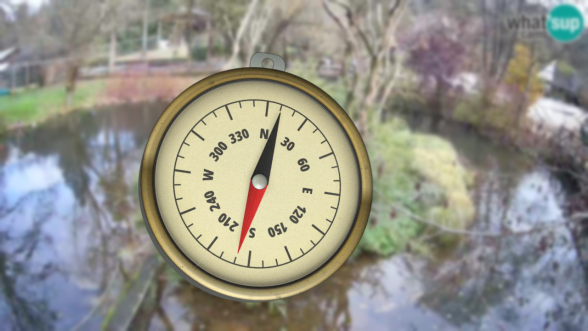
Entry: 190°
